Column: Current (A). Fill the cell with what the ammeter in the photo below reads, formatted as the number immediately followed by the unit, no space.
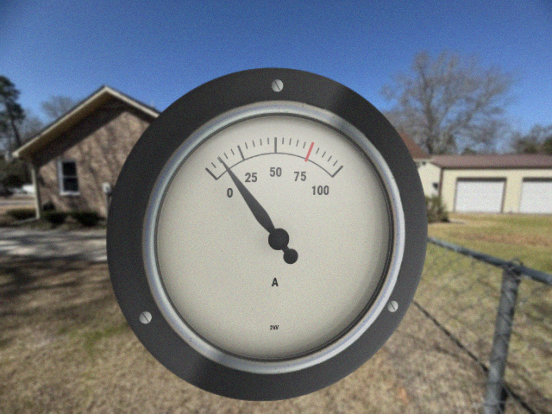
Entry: 10A
